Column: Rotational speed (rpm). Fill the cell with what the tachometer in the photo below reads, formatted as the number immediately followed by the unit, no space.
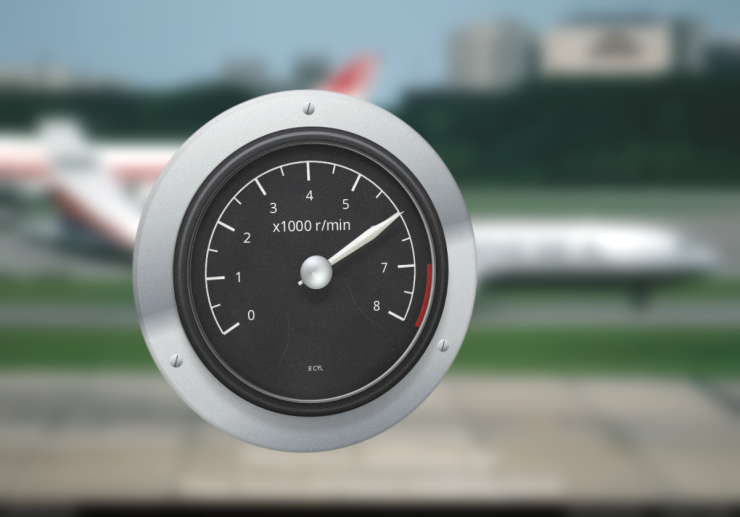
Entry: 6000rpm
